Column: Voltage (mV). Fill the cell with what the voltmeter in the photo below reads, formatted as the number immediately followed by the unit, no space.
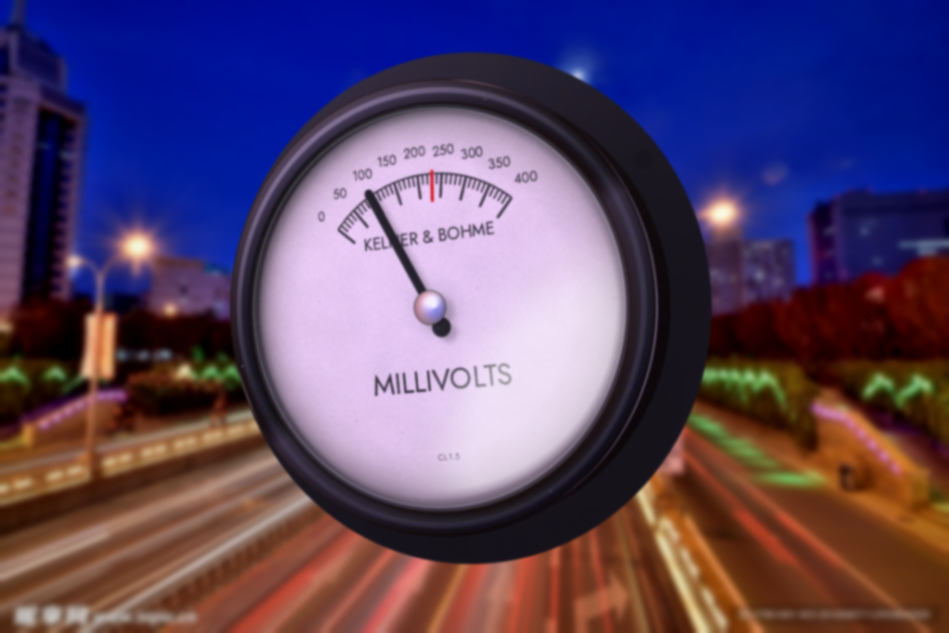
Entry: 100mV
